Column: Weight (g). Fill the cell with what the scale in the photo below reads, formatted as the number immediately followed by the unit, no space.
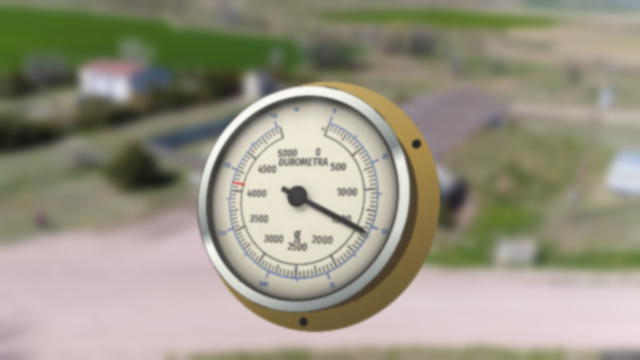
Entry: 1500g
